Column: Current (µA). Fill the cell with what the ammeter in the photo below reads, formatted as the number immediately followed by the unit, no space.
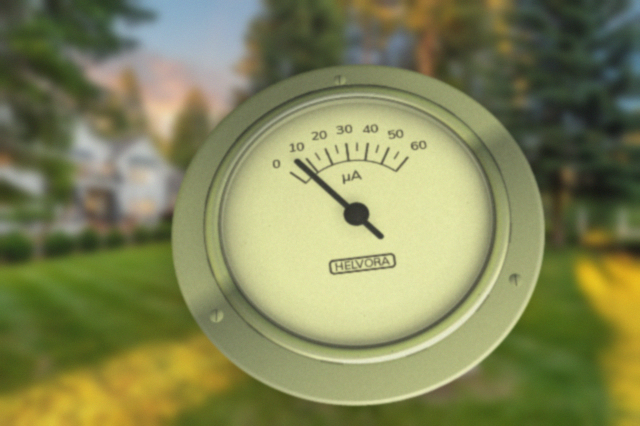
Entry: 5µA
